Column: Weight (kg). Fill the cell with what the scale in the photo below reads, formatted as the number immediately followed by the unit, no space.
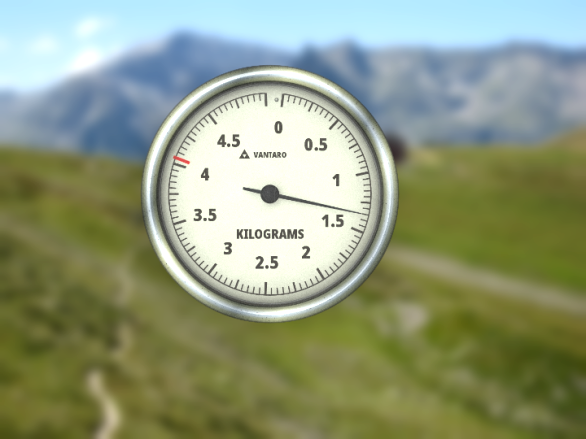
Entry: 1.35kg
